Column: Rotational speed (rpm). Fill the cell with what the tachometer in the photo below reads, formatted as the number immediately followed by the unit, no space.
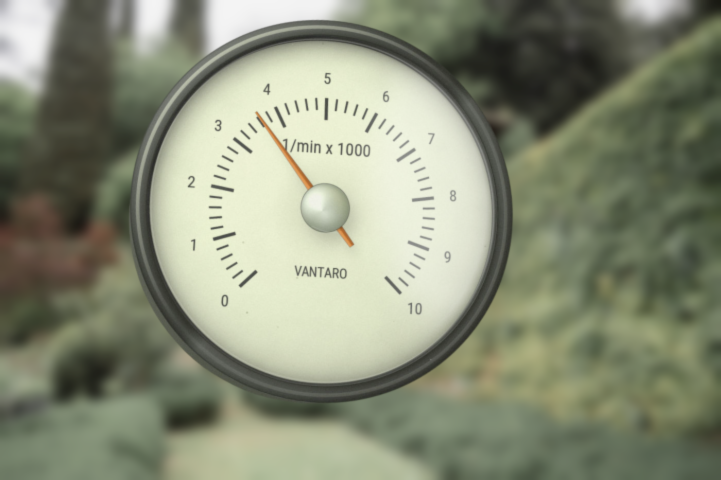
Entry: 3600rpm
